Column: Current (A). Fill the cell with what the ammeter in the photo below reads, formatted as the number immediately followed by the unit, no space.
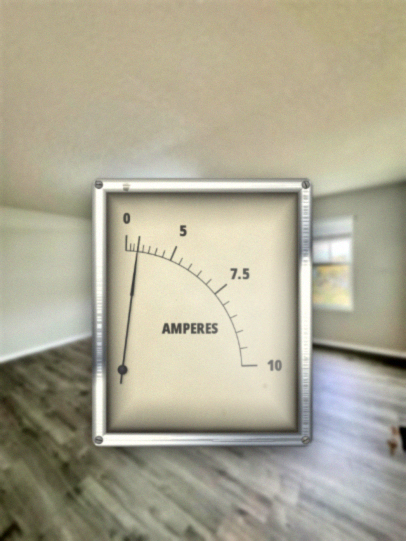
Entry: 2.5A
